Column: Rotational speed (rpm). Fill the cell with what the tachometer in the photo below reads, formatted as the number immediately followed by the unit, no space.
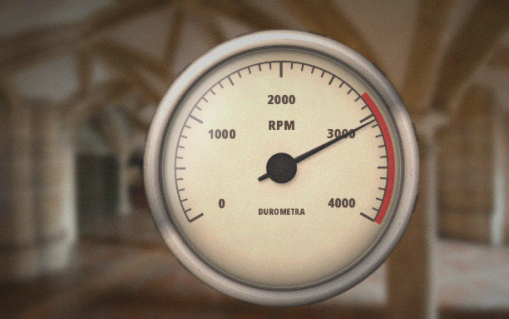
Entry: 3050rpm
